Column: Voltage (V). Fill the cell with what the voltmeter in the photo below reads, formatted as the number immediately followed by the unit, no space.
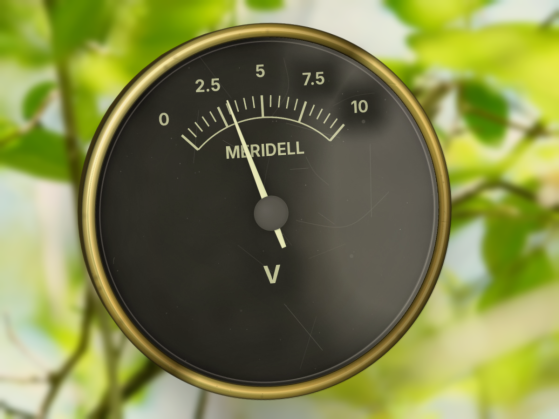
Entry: 3V
